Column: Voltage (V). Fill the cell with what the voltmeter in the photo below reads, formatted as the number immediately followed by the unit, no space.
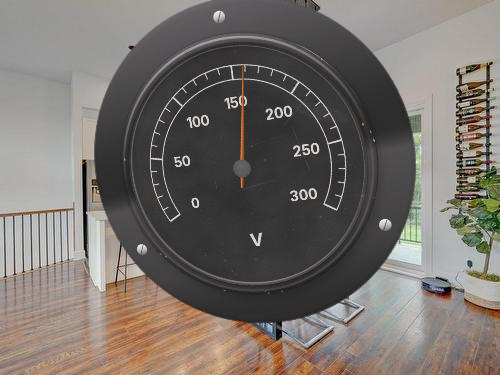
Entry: 160V
